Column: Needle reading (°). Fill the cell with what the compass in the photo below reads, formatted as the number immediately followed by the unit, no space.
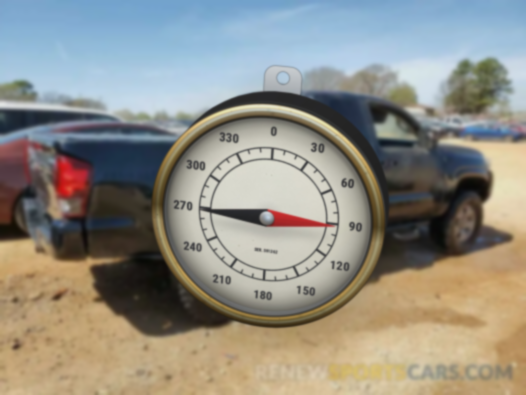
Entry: 90°
